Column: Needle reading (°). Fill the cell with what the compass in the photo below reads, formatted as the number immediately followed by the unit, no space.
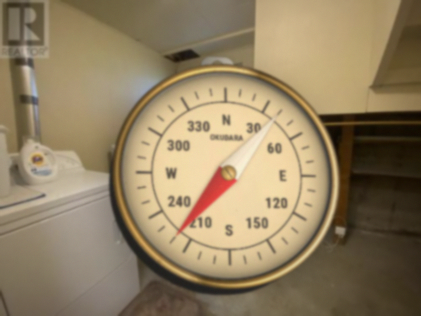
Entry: 220°
